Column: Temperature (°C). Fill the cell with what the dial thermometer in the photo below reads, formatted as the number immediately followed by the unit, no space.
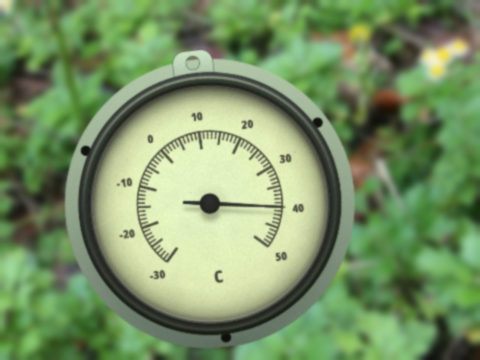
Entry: 40°C
